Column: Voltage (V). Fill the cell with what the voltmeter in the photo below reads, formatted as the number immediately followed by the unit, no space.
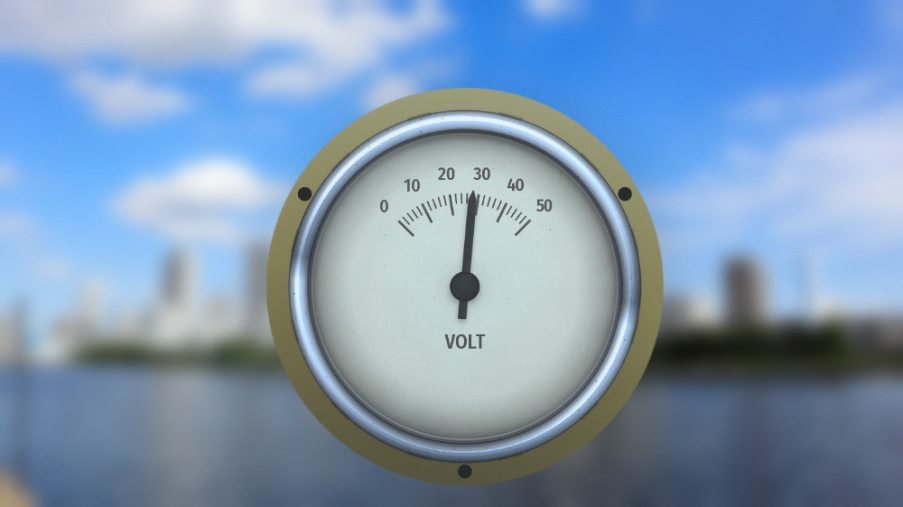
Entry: 28V
